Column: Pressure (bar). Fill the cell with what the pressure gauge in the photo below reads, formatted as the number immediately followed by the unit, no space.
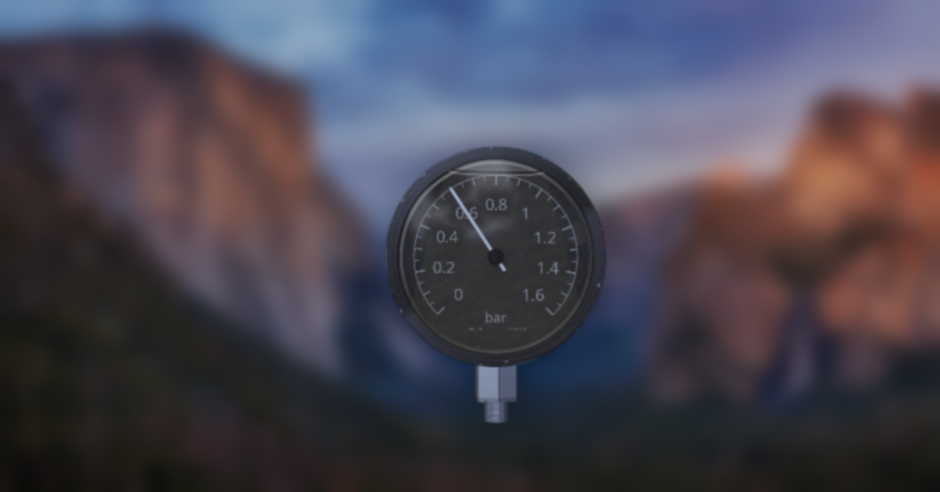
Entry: 0.6bar
